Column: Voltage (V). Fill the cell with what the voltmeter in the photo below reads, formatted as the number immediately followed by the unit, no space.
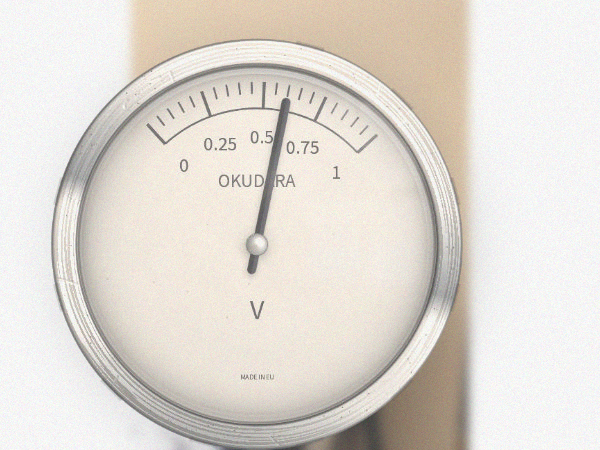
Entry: 0.6V
